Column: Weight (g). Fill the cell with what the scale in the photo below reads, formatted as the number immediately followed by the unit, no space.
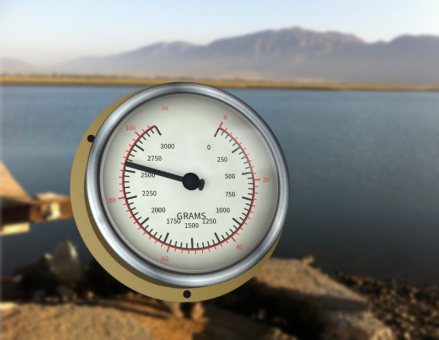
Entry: 2550g
